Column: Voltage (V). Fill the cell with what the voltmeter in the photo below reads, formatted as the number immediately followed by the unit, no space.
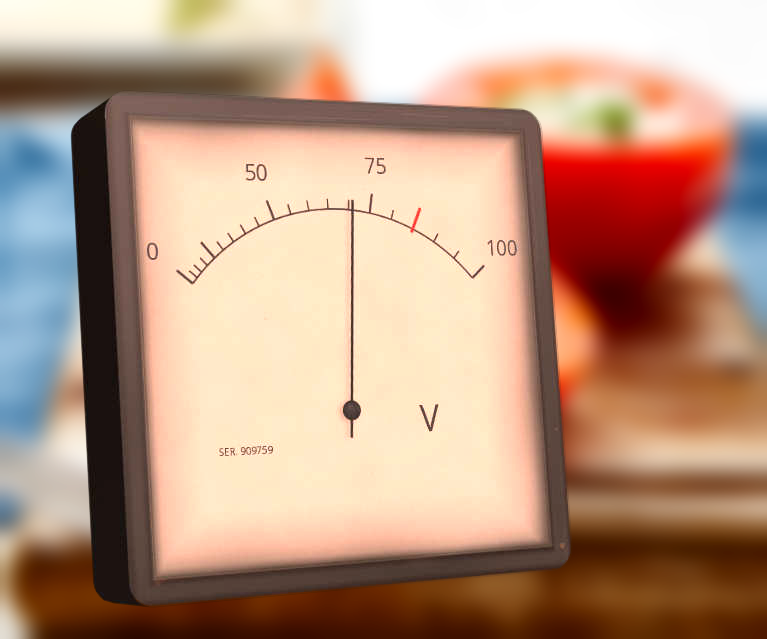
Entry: 70V
